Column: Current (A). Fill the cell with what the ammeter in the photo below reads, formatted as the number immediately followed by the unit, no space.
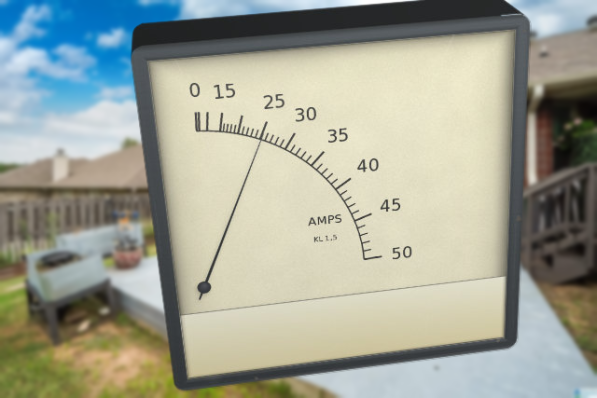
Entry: 25A
